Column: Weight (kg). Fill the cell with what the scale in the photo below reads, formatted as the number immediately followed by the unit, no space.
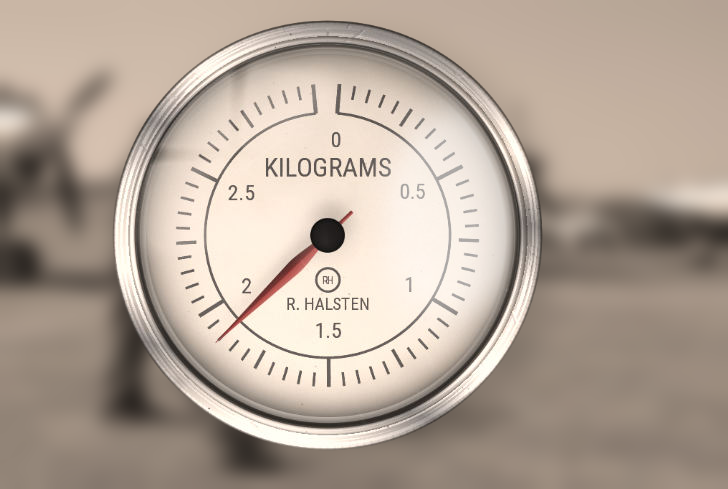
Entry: 1.9kg
